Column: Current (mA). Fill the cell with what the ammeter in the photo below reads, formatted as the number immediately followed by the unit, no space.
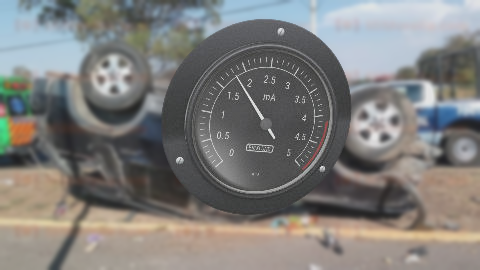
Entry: 1.8mA
